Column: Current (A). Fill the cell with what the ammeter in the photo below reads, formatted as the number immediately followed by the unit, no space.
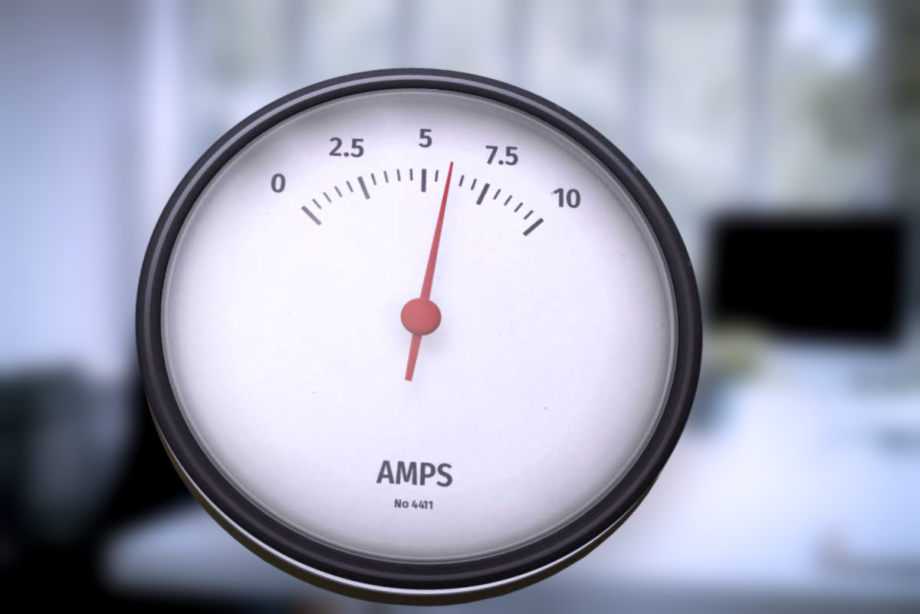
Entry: 6A
